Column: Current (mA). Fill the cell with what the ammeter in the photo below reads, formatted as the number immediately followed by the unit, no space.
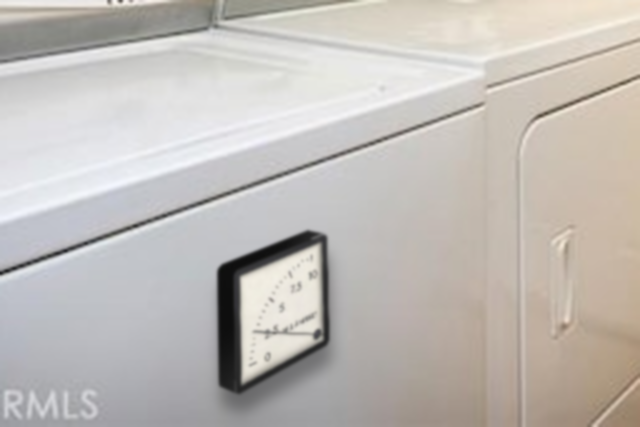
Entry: 2.5mA
